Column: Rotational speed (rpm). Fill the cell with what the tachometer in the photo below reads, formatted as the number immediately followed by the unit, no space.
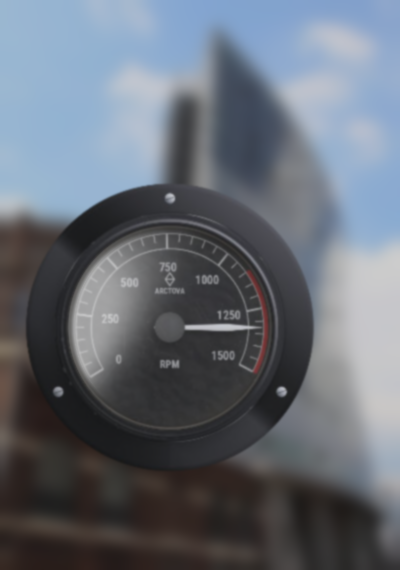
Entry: 1325rpm
